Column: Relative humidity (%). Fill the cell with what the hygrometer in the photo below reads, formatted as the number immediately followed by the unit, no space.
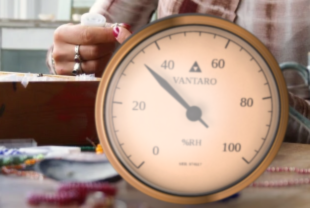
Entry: 34%
